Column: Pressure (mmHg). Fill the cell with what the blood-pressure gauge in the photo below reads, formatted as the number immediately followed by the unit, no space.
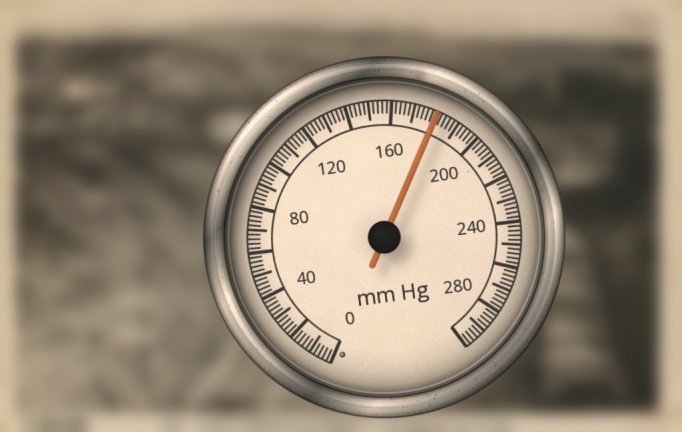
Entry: 180mmHg
